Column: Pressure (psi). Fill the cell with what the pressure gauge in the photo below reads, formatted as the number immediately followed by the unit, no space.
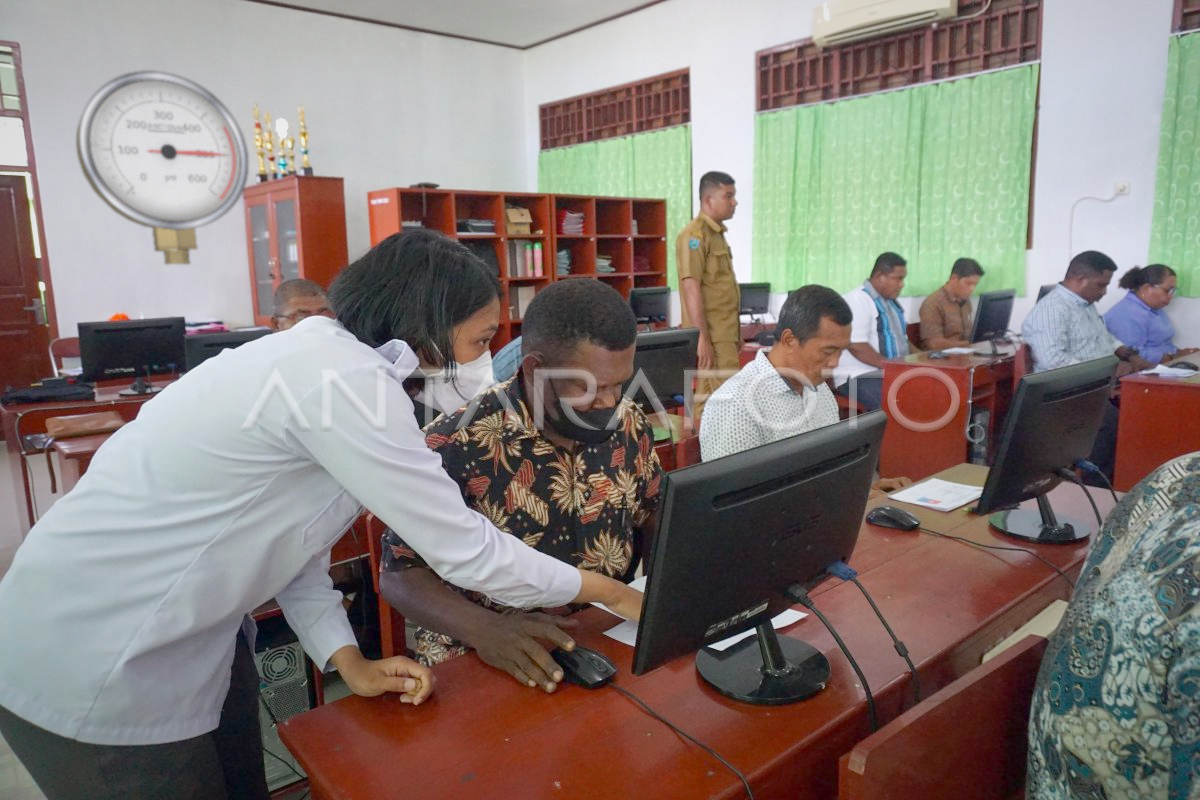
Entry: 500psi
